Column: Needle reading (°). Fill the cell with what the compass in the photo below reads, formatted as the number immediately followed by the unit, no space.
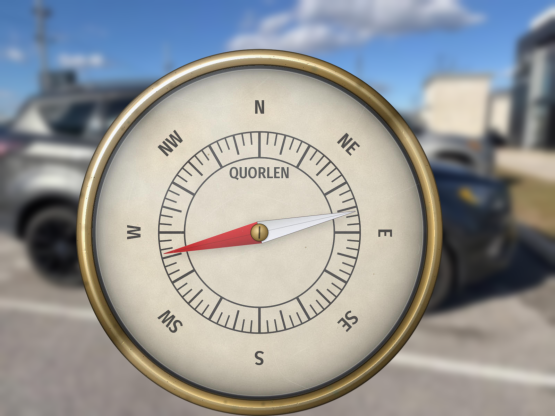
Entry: 257.5°
